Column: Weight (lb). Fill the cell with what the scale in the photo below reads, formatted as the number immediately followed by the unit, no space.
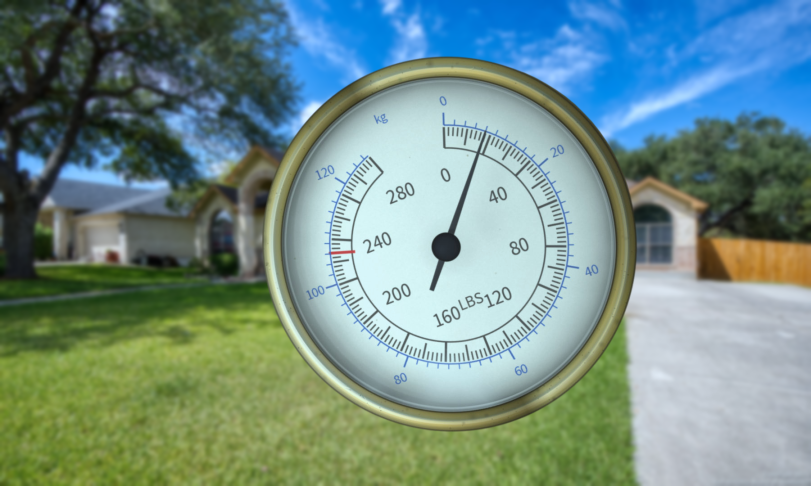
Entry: 18lb
